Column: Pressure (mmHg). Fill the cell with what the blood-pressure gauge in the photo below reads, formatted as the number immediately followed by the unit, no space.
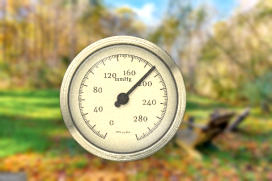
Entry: 190mmHg
